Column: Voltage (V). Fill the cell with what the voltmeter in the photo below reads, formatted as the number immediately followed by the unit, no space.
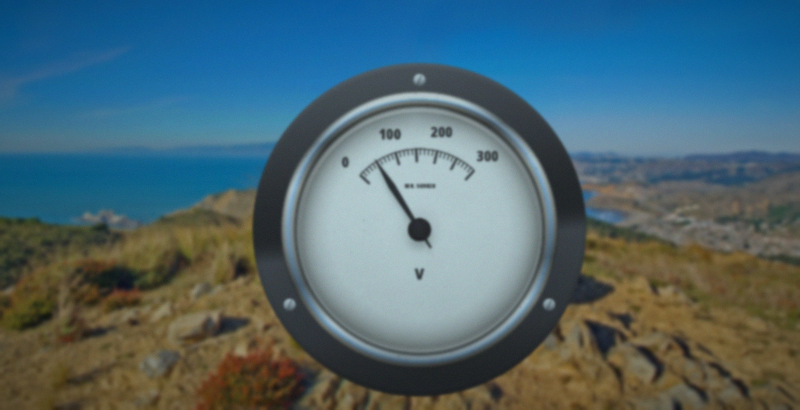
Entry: 50V
